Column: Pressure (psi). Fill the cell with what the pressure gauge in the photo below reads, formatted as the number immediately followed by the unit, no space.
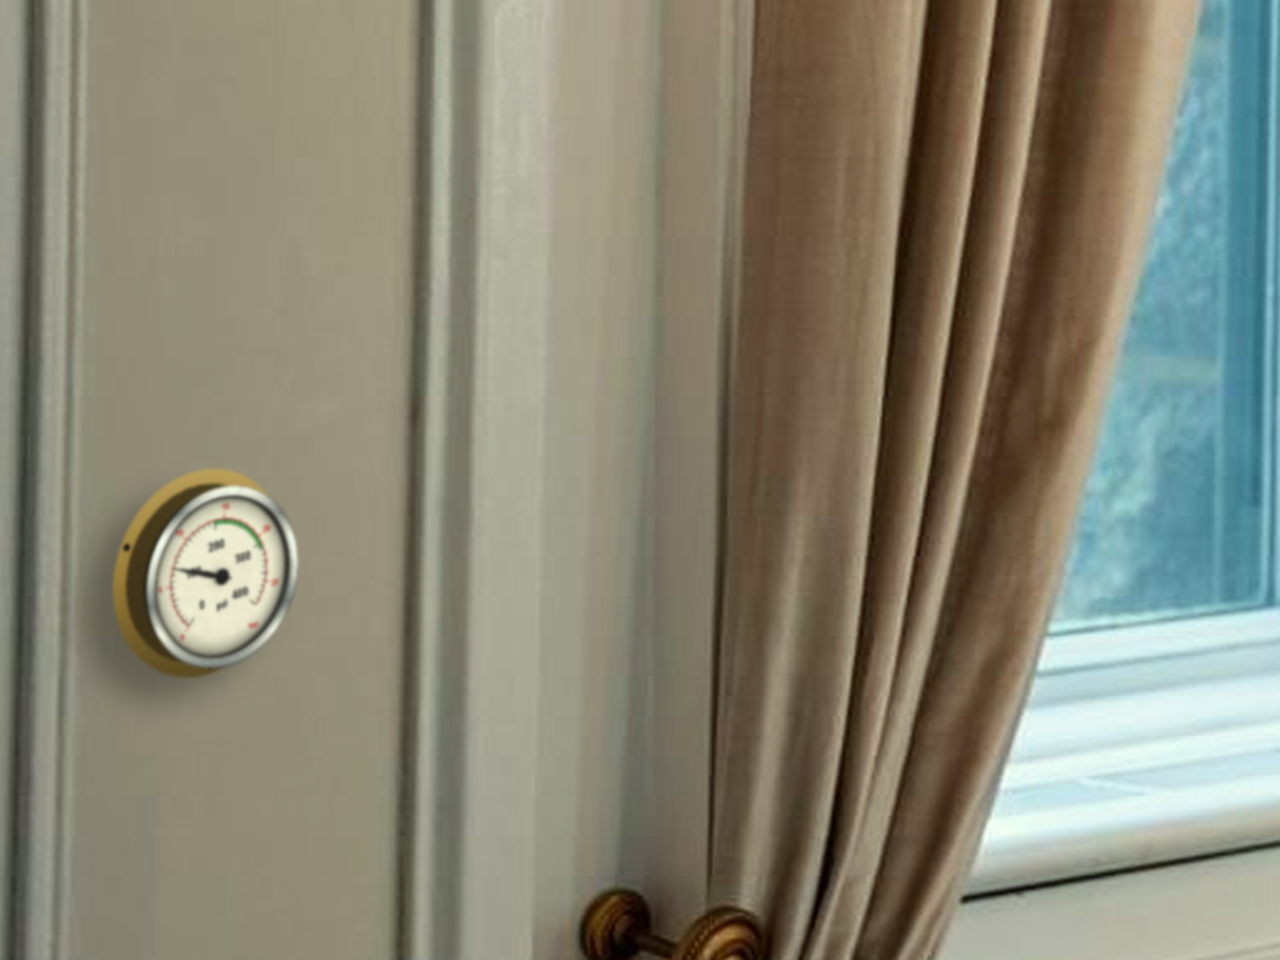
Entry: 100psi
